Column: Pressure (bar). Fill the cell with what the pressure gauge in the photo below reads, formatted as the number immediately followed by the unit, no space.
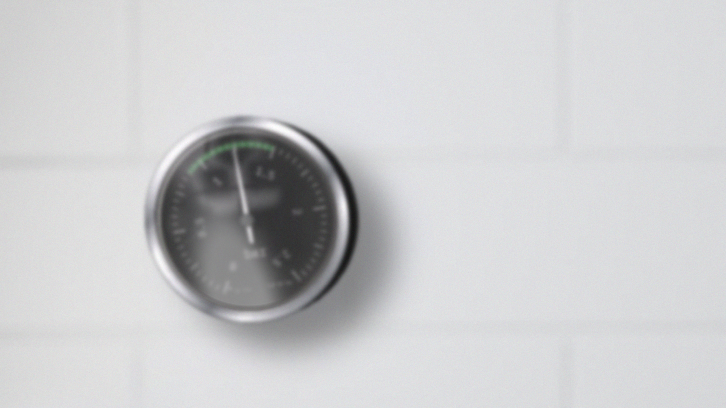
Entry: 1.25bar
